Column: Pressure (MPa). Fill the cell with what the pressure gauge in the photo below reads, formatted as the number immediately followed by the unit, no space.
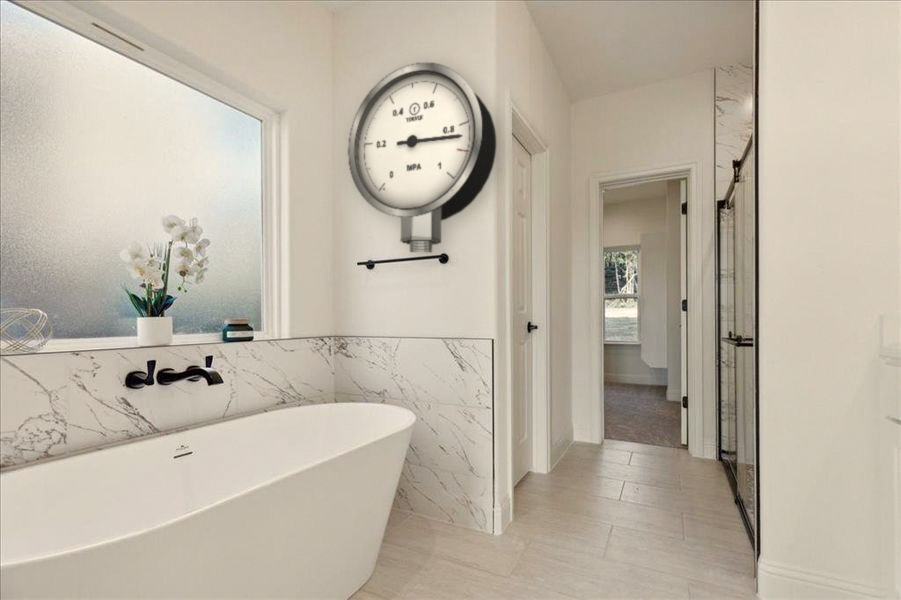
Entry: 0.85MPa
